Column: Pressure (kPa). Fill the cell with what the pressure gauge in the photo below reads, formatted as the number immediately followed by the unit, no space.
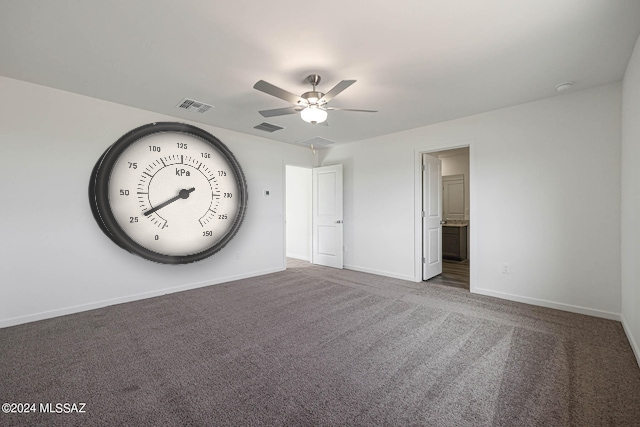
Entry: 25kPa
